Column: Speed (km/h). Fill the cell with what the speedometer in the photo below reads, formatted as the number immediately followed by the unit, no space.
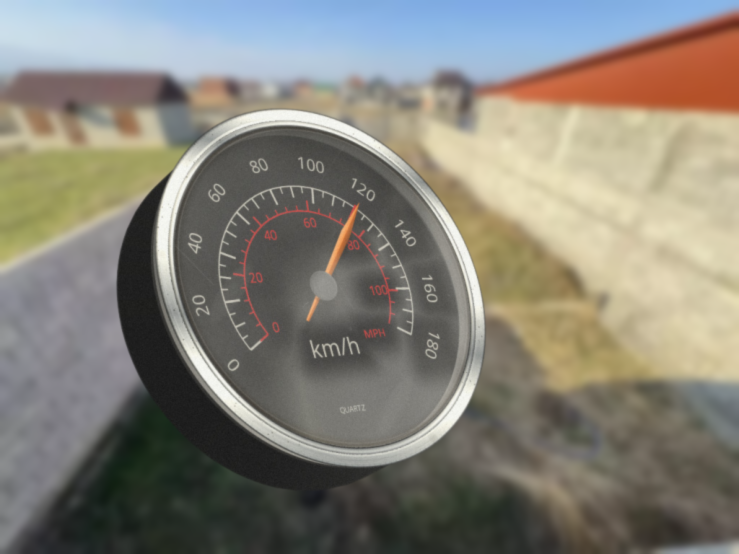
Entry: 120km/h
